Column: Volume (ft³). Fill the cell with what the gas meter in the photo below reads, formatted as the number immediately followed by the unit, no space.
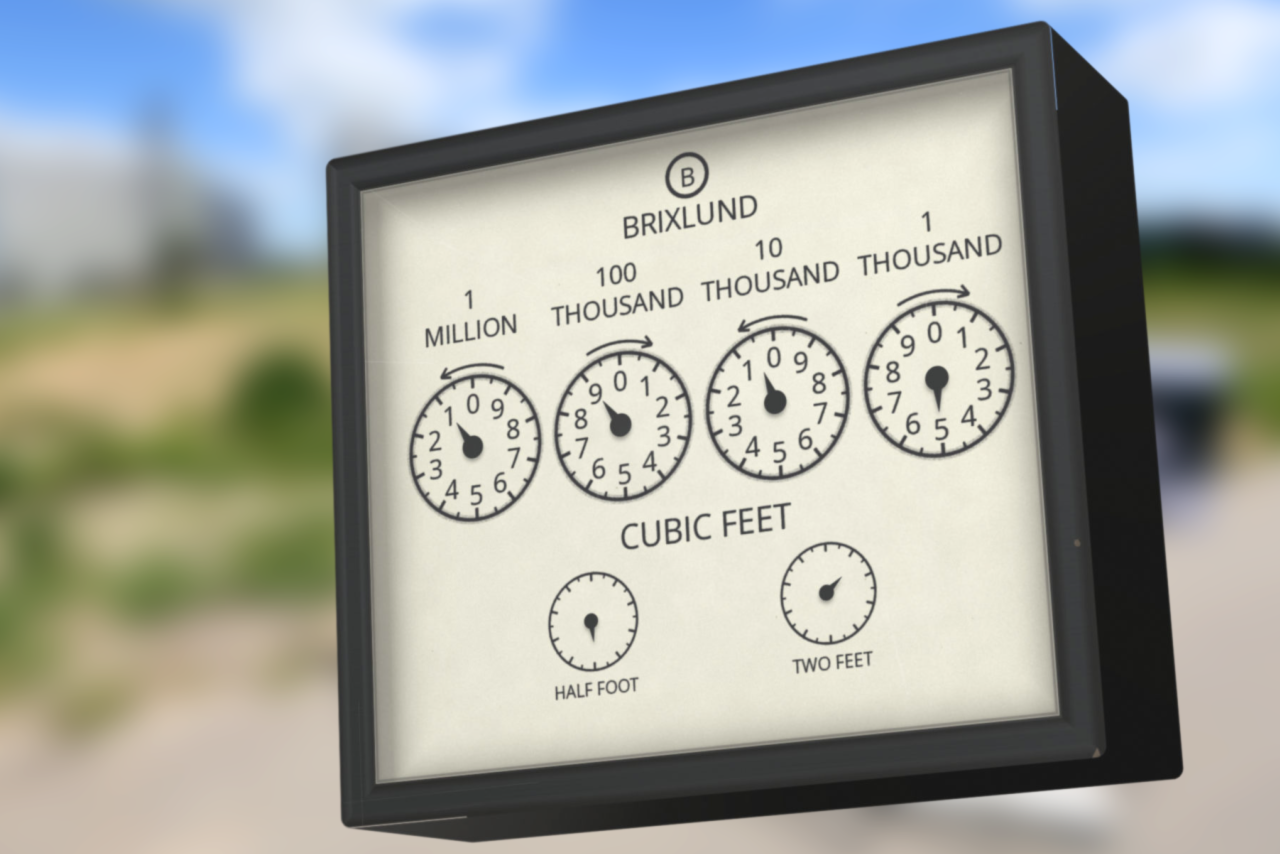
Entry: 90500ft³
